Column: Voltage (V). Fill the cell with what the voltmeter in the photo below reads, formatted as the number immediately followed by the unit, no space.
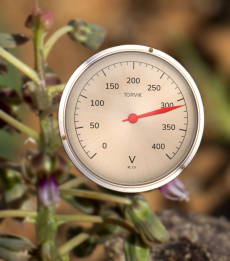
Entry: 310V
